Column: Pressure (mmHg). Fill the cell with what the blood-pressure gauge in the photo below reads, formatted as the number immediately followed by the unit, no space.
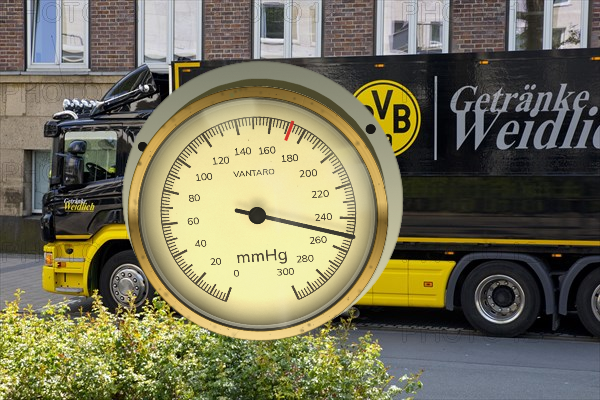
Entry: 250mmHg
